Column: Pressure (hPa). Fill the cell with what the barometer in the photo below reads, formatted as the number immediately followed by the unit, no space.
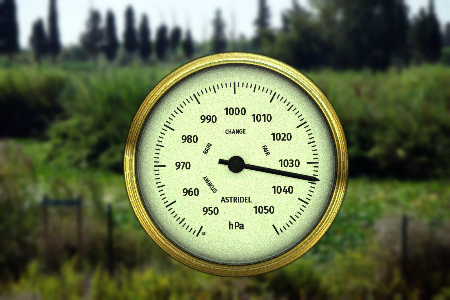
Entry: 1034hPa
